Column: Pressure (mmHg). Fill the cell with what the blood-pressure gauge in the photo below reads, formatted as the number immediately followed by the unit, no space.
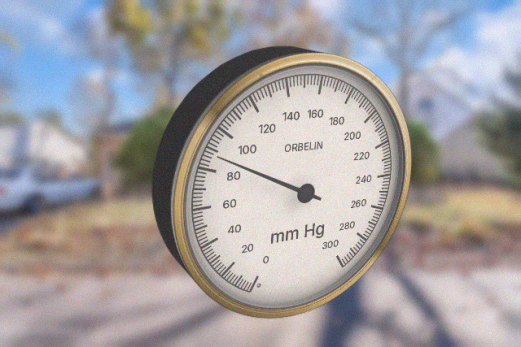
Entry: 88mmHg
